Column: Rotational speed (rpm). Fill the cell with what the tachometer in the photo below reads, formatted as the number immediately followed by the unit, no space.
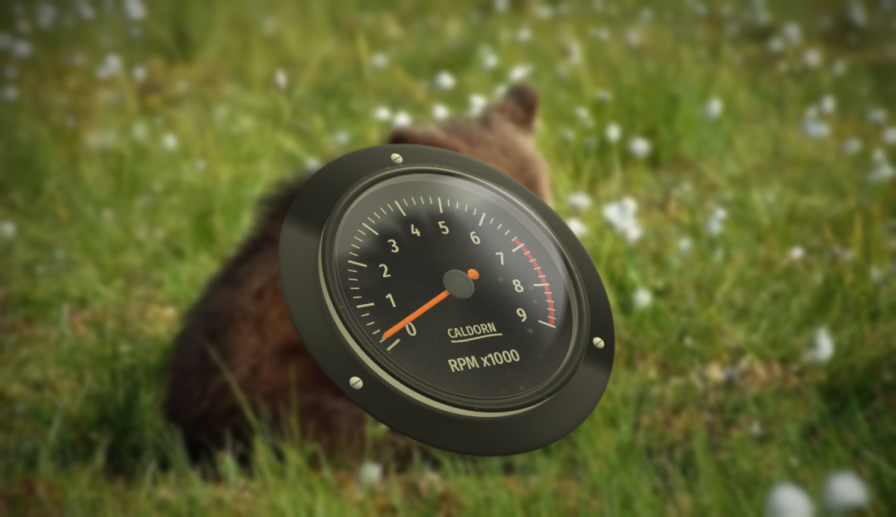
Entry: 200rpm
